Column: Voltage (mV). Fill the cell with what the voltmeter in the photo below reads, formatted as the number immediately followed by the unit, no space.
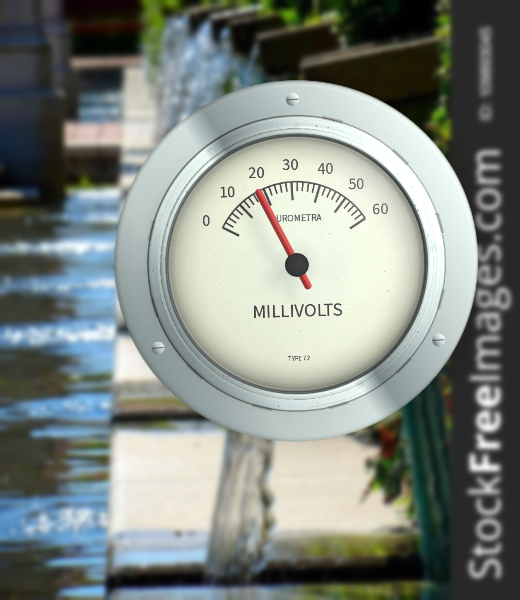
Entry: 18mV
